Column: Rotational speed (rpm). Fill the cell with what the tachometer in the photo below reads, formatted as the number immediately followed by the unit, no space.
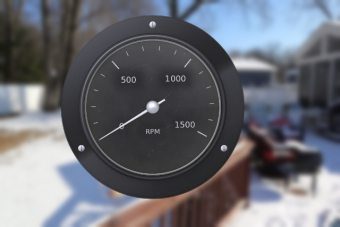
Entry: 0rpm
